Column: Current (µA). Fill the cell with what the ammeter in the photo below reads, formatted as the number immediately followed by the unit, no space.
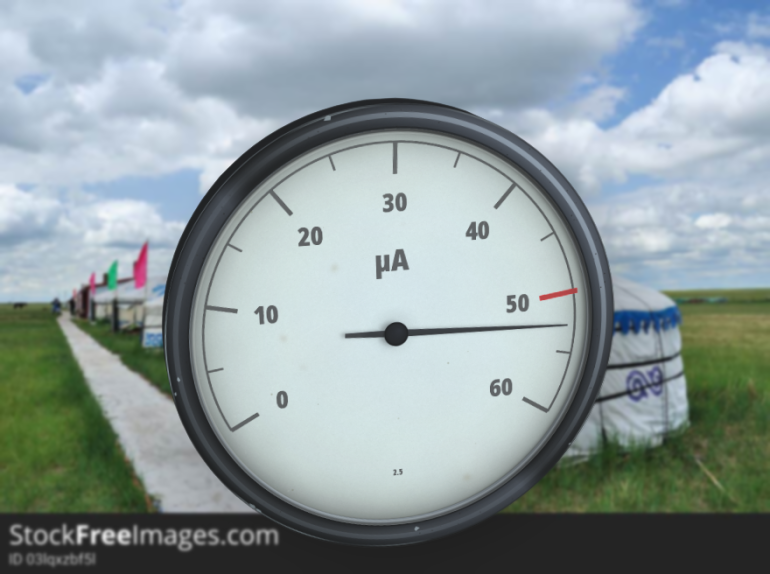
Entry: 52.5µA
